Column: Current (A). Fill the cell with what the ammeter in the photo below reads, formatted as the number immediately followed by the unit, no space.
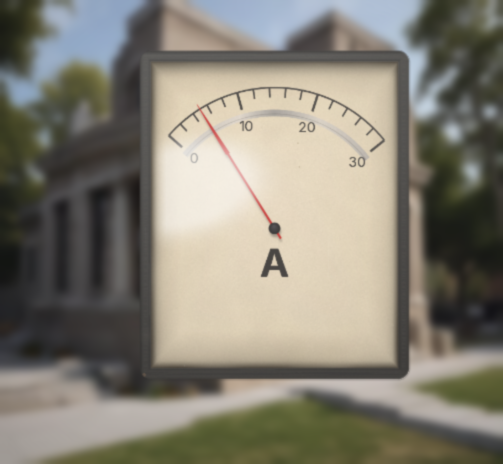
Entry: 5A
